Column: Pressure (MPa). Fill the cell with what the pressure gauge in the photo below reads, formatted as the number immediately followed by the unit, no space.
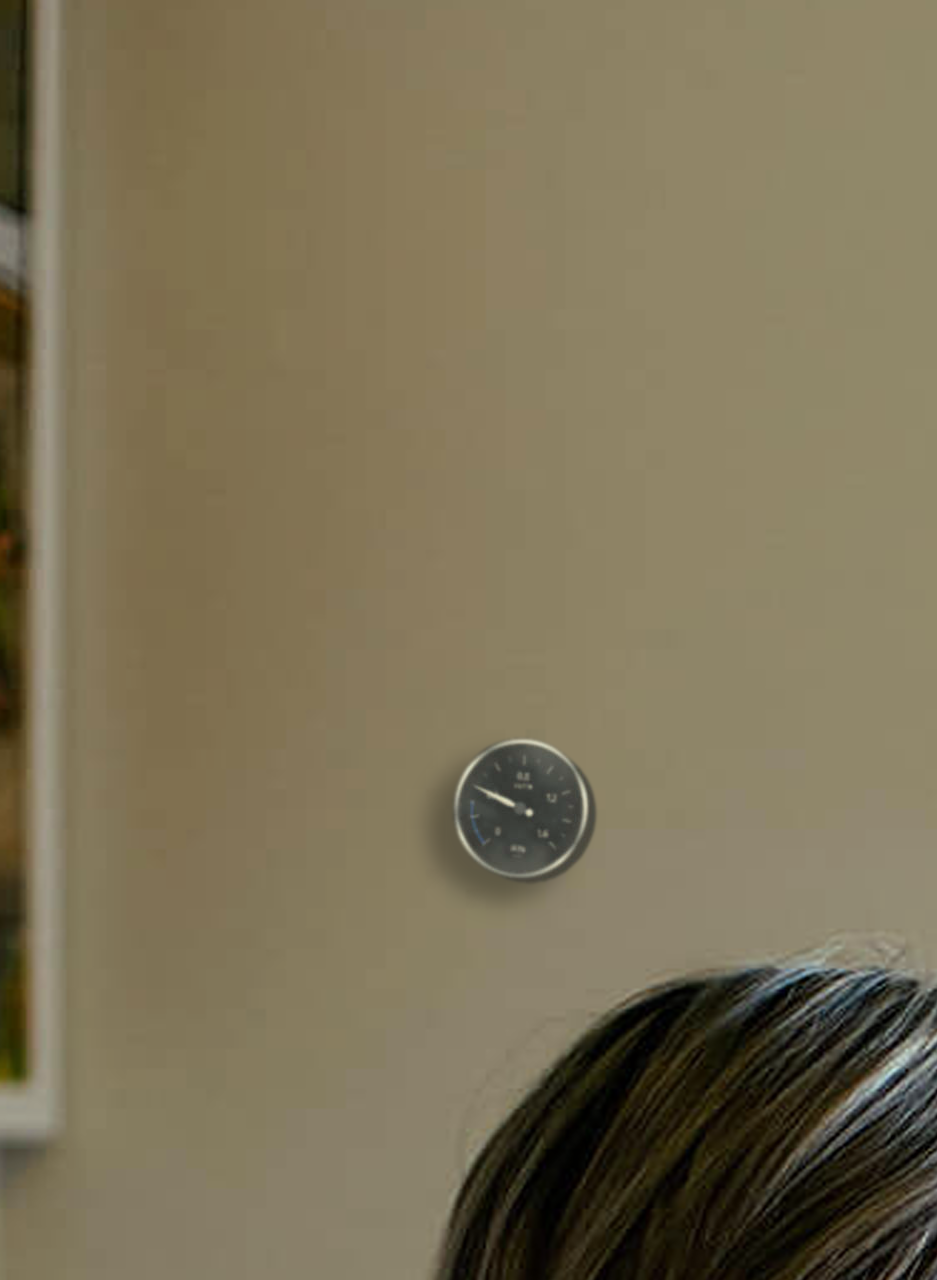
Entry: 0.4MPa
